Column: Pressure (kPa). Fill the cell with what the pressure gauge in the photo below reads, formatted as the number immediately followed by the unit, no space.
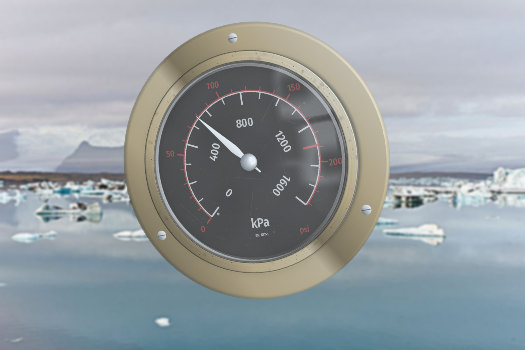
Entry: 550kPa
